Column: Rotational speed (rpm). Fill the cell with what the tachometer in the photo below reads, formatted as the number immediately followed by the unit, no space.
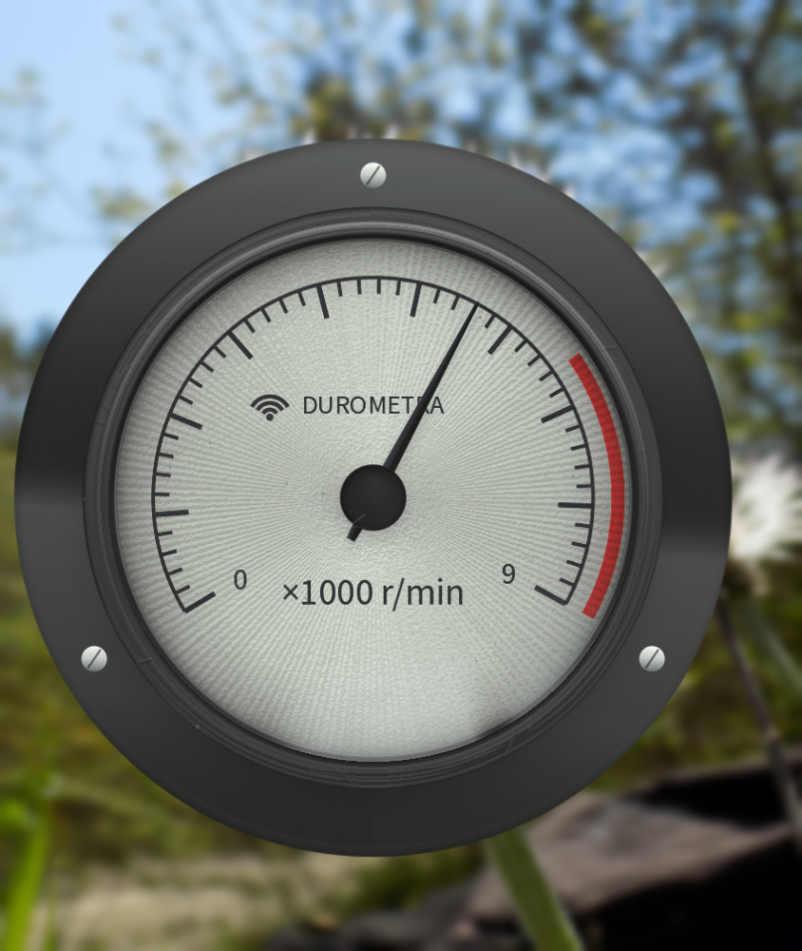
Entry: 5600rpm
